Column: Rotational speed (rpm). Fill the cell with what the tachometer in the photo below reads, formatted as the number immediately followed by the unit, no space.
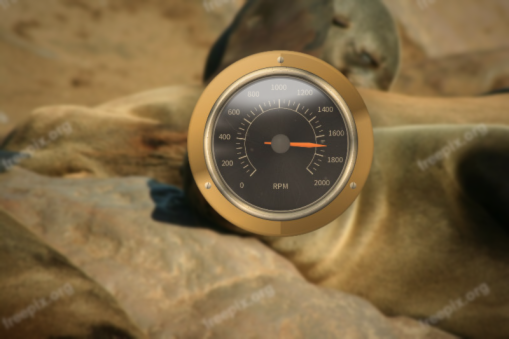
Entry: 1700rpm
